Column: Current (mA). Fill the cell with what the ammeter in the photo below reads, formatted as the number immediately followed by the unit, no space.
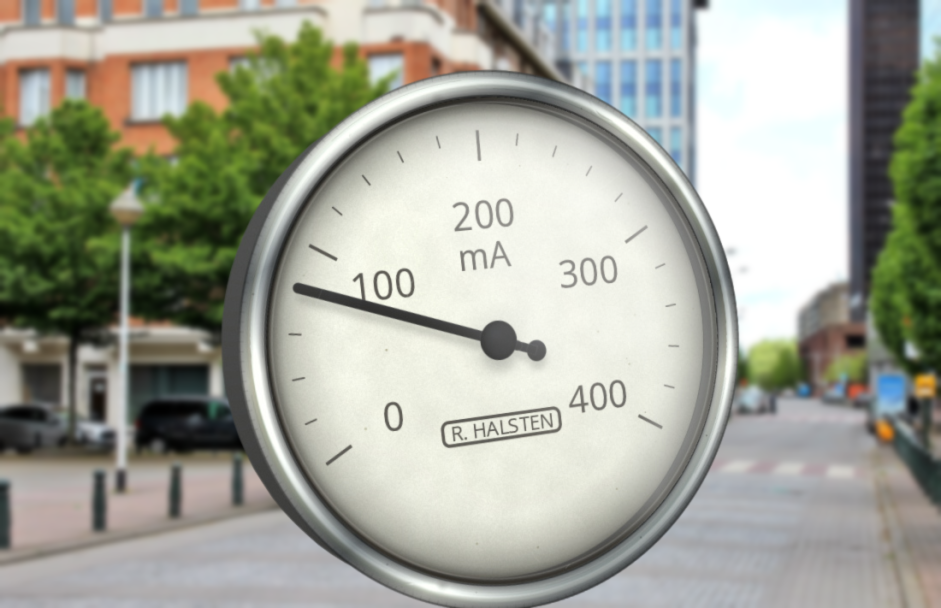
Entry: 80mA
